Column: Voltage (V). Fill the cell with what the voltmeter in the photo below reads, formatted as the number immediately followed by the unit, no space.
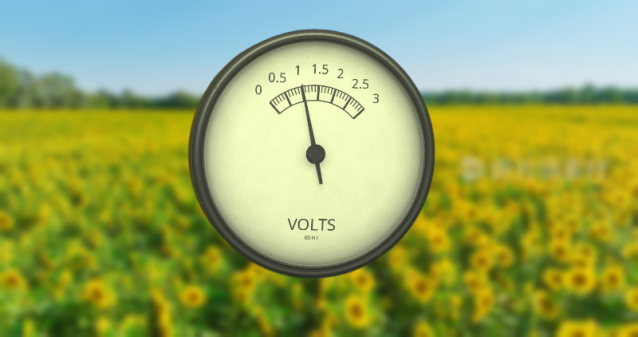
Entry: 1V
